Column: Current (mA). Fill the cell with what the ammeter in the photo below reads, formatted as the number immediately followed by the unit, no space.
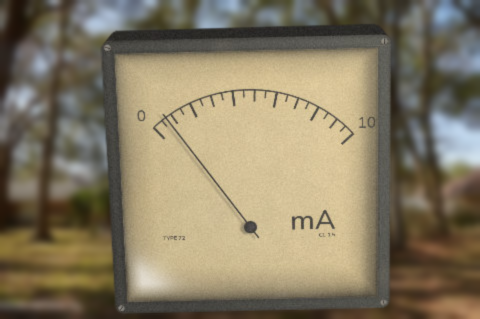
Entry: 0.75mA
